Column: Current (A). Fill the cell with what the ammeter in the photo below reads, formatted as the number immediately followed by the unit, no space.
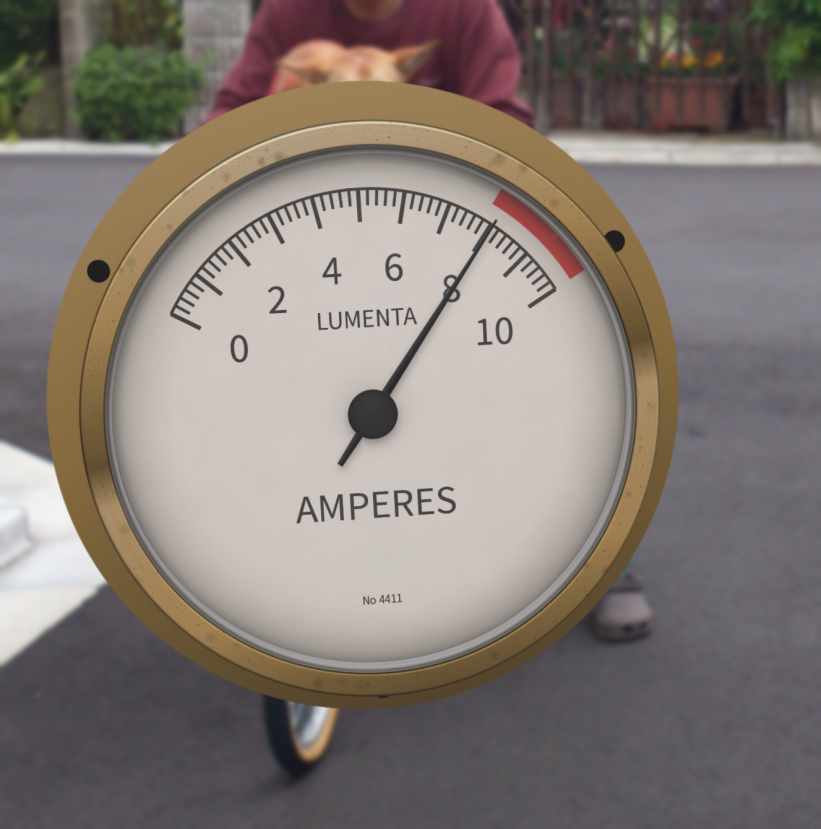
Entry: 8A
